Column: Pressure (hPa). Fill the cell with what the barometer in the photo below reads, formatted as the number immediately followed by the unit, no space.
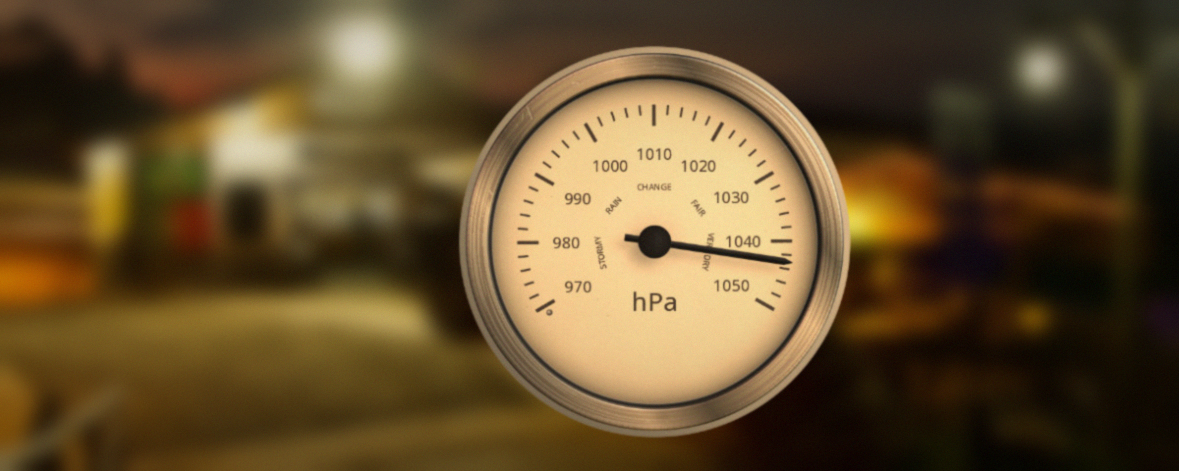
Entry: 1043hPa
